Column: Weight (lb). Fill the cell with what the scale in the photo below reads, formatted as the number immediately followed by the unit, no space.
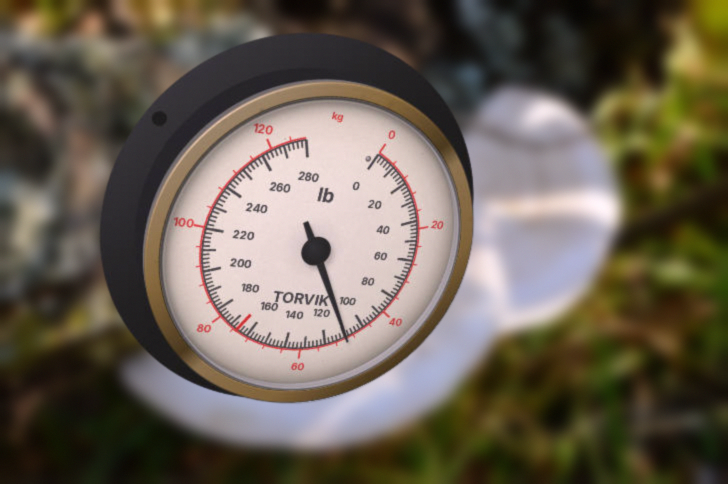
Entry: 110lb
